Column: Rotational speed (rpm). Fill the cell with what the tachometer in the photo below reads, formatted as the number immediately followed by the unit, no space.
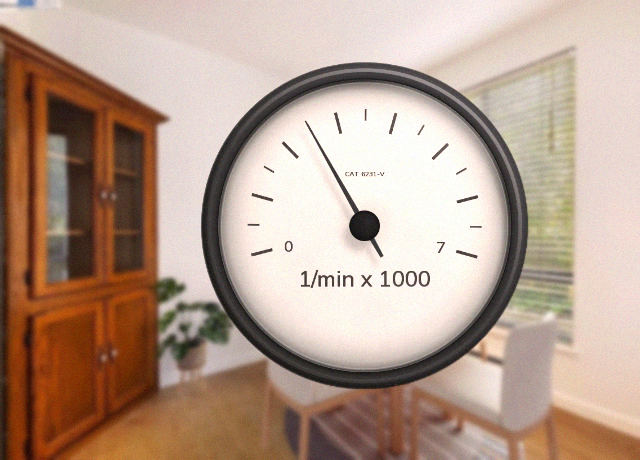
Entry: 2500rpm
